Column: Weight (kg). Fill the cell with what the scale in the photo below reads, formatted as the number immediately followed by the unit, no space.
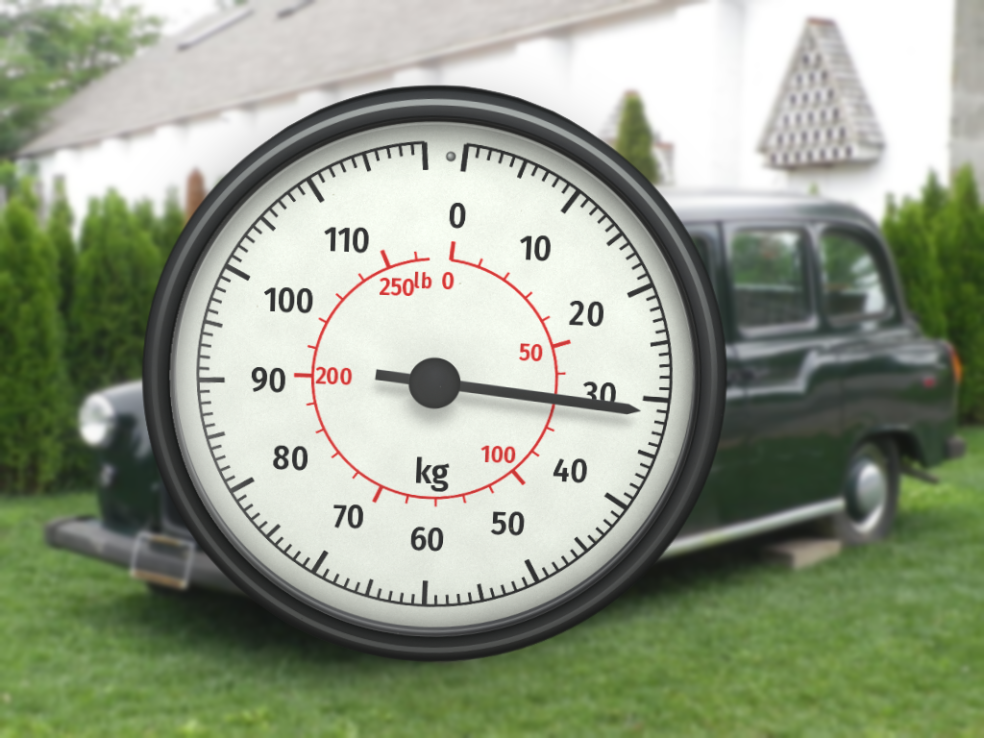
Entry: 31kg
